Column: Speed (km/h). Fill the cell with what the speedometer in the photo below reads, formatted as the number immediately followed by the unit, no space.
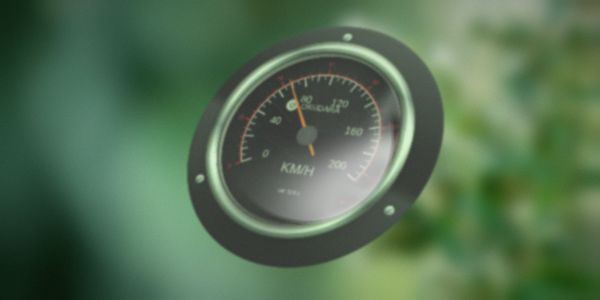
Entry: 70km/h
